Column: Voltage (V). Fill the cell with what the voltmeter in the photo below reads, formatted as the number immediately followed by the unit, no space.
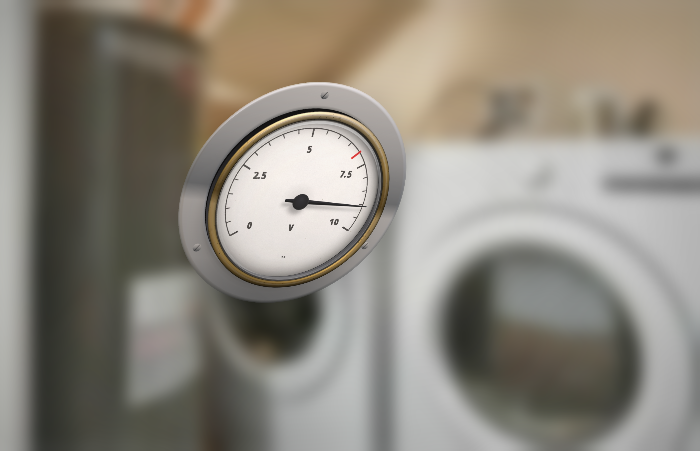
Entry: 9V
